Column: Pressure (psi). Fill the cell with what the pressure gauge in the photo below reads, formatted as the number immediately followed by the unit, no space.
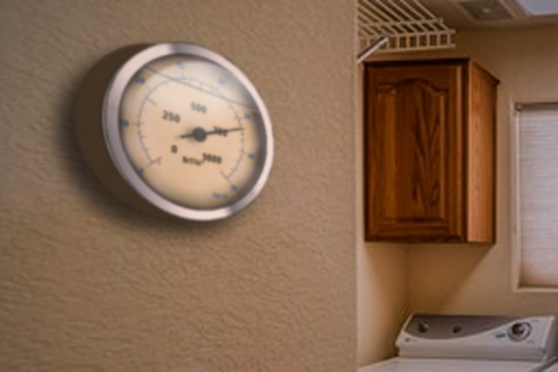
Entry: 750psi
